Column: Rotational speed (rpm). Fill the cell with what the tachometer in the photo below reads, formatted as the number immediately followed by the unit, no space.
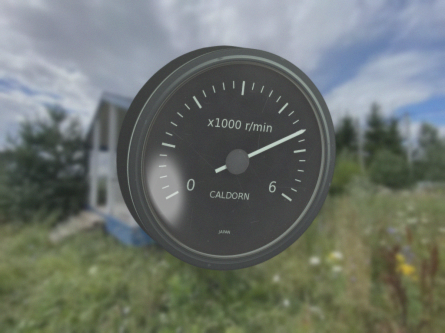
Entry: 4600rpm
